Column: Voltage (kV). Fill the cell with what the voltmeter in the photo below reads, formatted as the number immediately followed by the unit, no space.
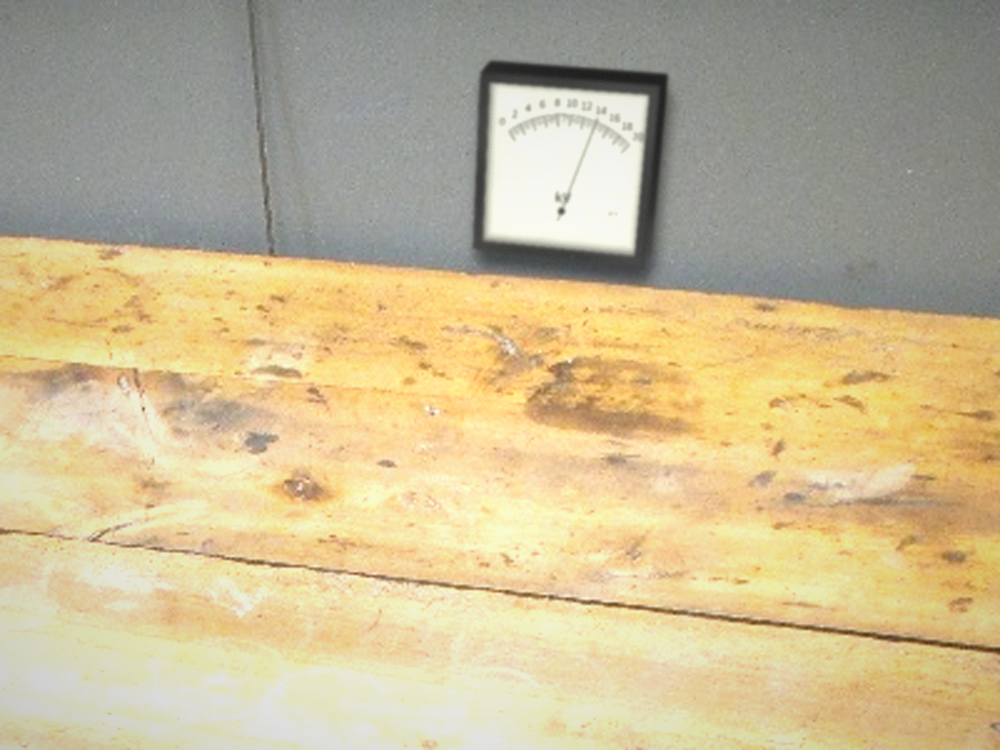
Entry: 14kV
